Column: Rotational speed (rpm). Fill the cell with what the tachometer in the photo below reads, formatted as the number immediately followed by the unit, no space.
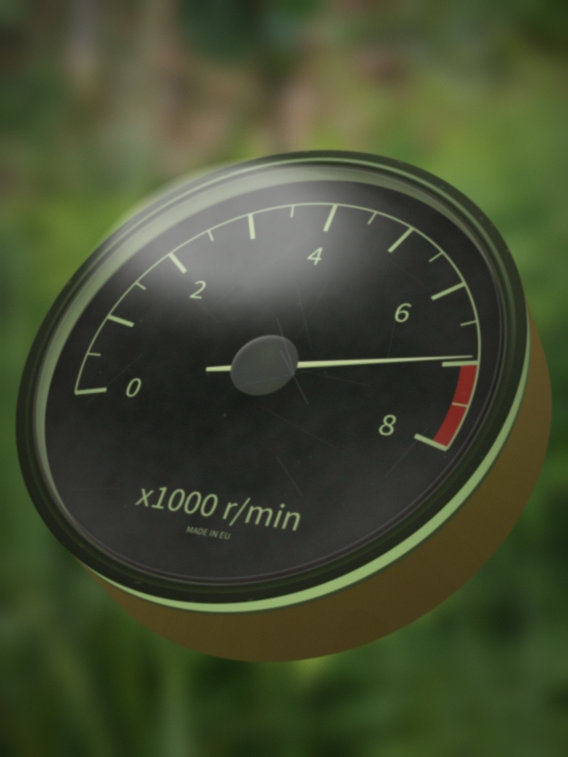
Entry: 7000rpm
